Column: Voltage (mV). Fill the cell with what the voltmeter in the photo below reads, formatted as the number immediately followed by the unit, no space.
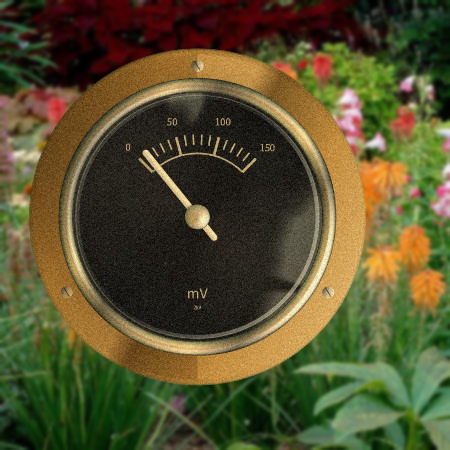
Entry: 10mV
